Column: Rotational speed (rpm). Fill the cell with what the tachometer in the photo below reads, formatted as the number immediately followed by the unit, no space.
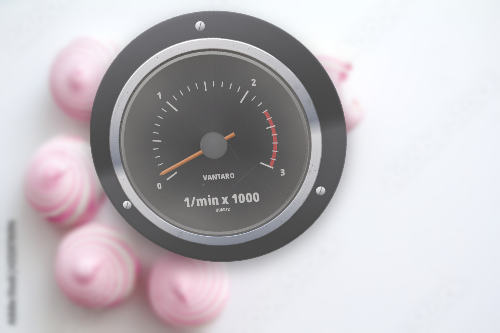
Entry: 100rpm
